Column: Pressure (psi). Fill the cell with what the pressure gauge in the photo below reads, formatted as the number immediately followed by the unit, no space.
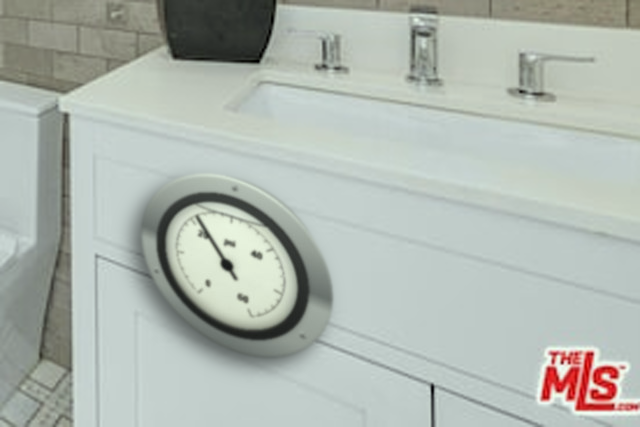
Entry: 22psi
